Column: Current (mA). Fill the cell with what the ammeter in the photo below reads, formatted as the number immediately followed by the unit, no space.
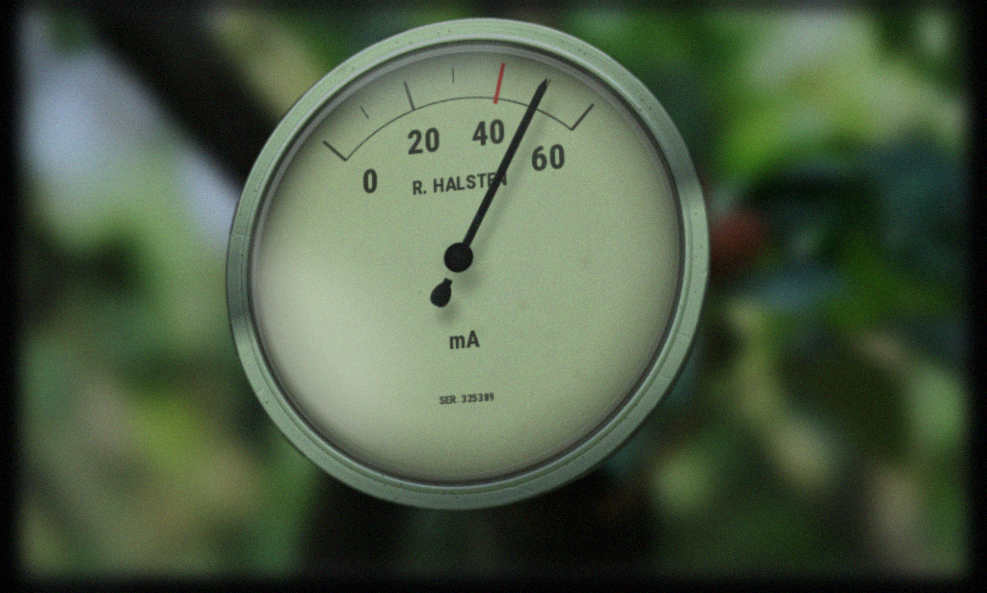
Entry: 50mA
